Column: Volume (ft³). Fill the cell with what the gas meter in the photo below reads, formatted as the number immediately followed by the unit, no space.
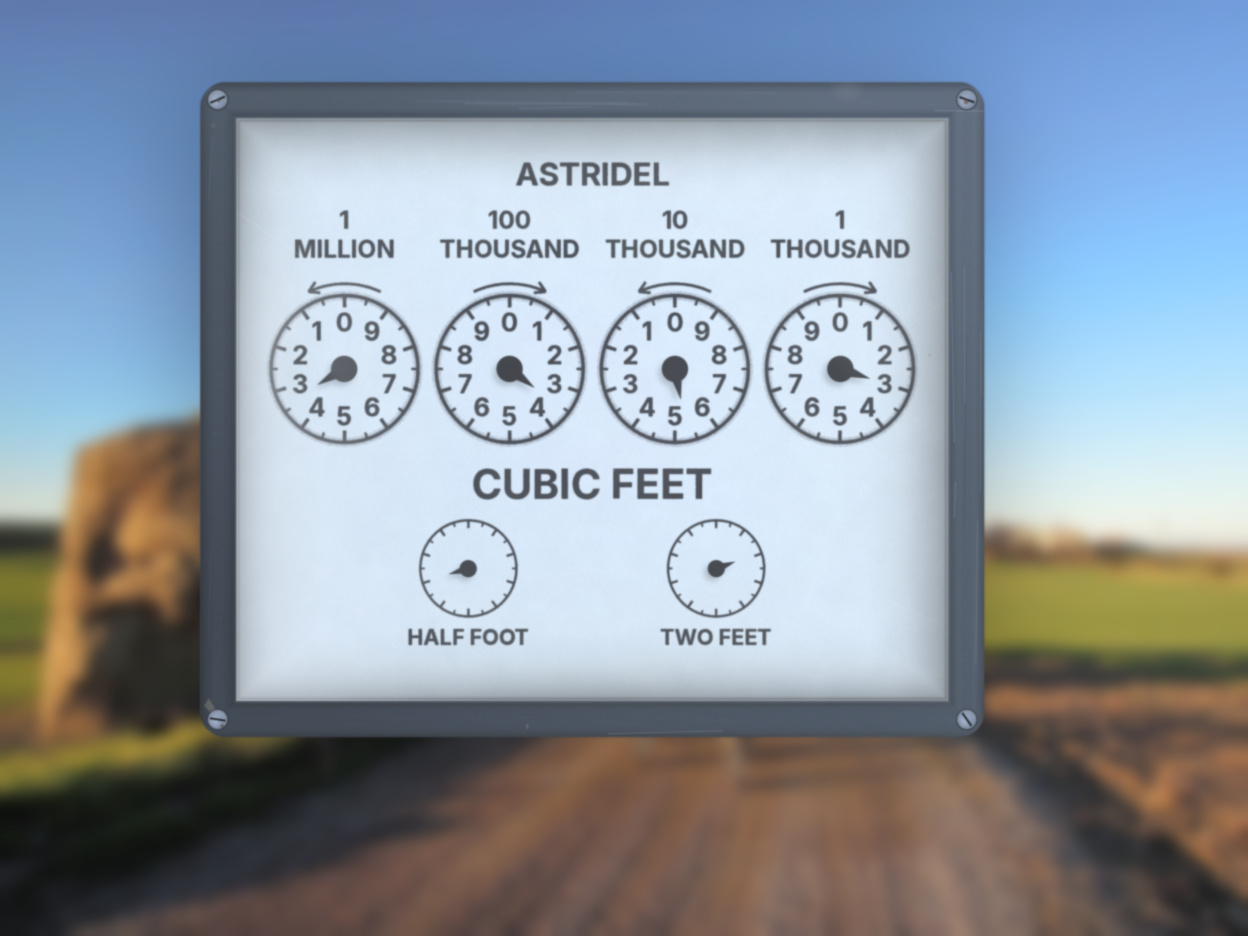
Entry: 335300ft³
